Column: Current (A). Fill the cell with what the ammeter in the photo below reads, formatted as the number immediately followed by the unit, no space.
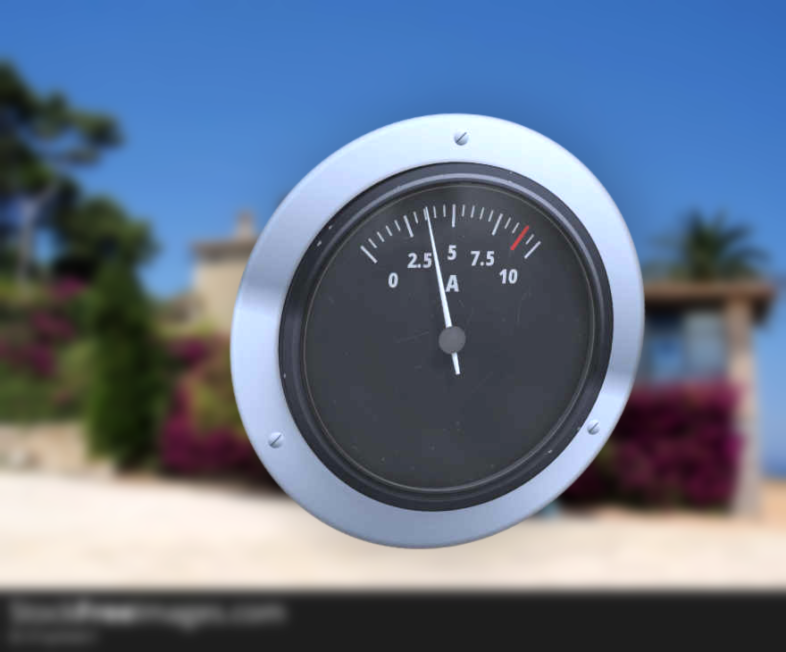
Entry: 3.5A
